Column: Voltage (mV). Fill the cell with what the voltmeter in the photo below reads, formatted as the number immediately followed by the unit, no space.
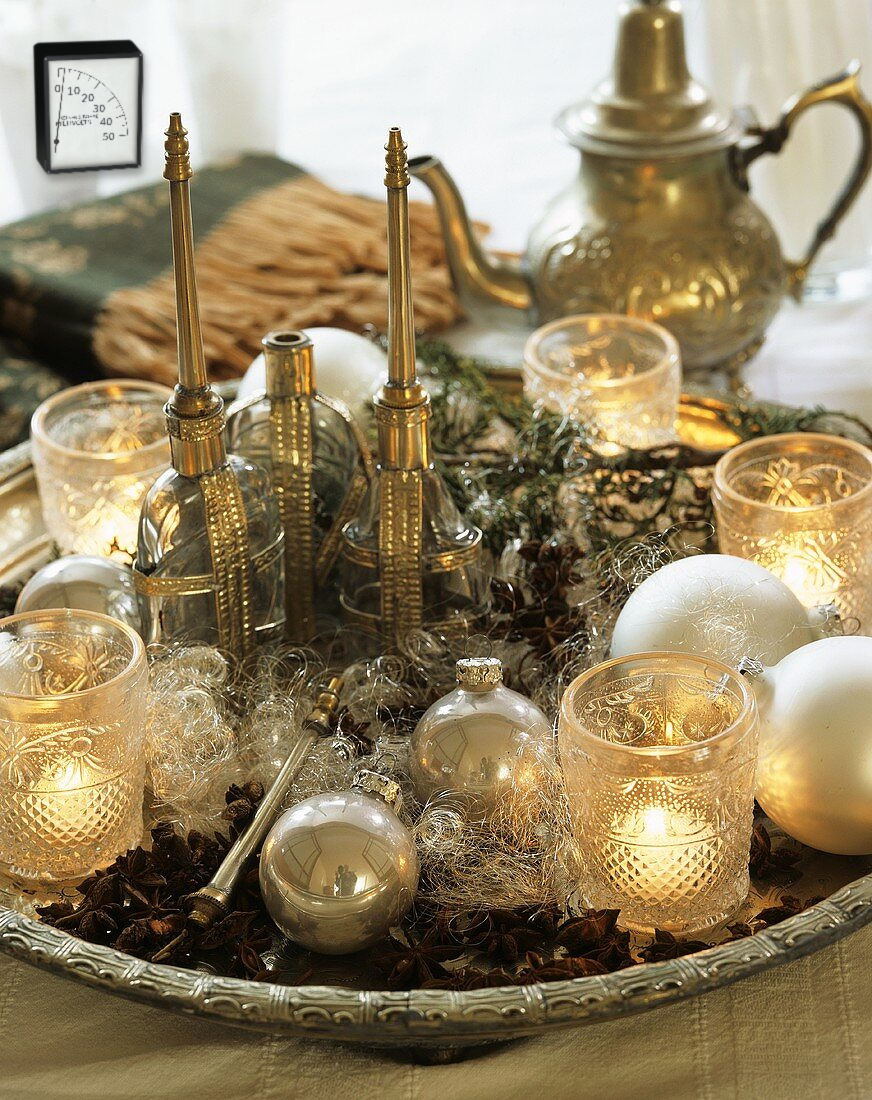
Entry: 2.5mV
